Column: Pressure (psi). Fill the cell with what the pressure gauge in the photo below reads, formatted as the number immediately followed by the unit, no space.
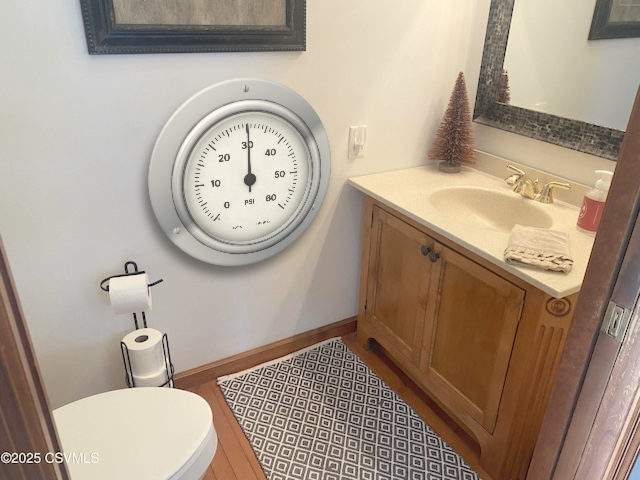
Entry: 30psi
